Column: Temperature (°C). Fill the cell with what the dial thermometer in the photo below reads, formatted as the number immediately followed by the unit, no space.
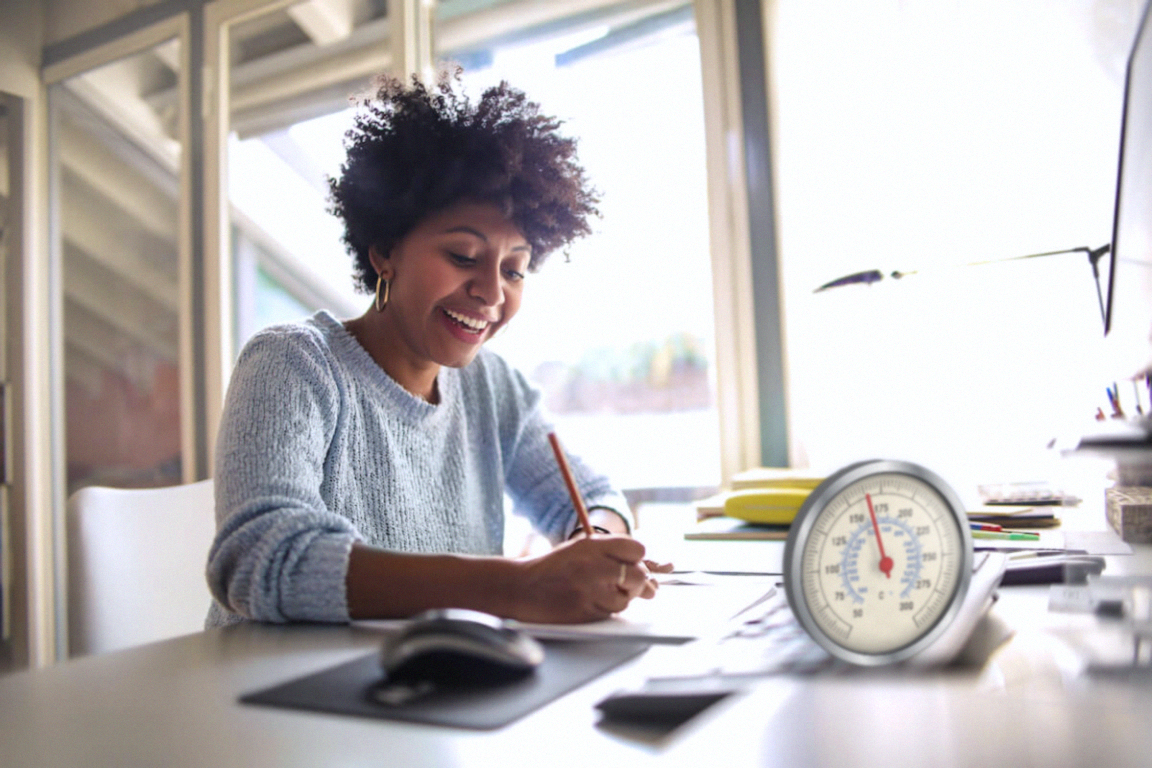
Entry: 162.5°C
